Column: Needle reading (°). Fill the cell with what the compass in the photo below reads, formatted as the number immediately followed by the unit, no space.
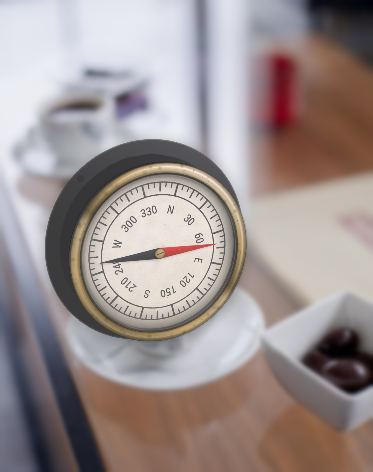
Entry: 70°
